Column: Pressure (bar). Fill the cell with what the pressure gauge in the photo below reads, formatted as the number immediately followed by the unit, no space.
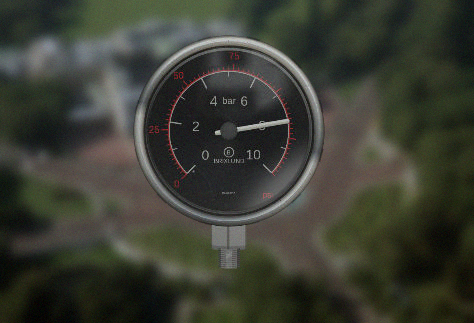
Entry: 8bar
